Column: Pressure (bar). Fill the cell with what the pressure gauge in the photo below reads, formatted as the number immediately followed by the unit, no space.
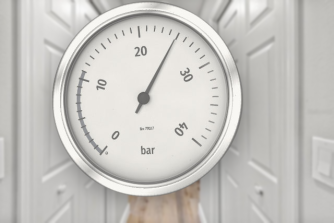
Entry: 25bar
